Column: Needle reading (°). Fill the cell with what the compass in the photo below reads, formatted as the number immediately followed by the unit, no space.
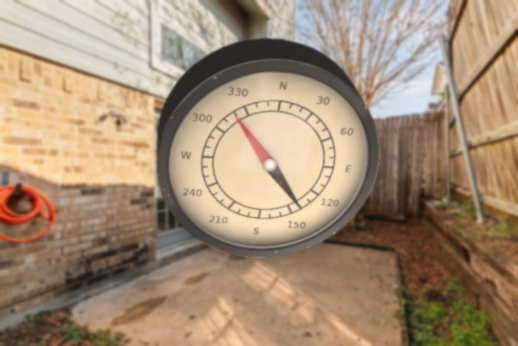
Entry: 320°
